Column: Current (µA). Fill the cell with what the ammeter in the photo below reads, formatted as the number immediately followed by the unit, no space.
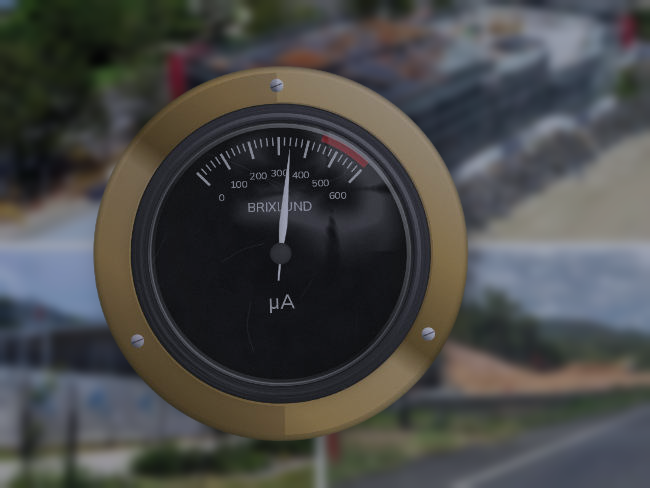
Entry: 340µA
